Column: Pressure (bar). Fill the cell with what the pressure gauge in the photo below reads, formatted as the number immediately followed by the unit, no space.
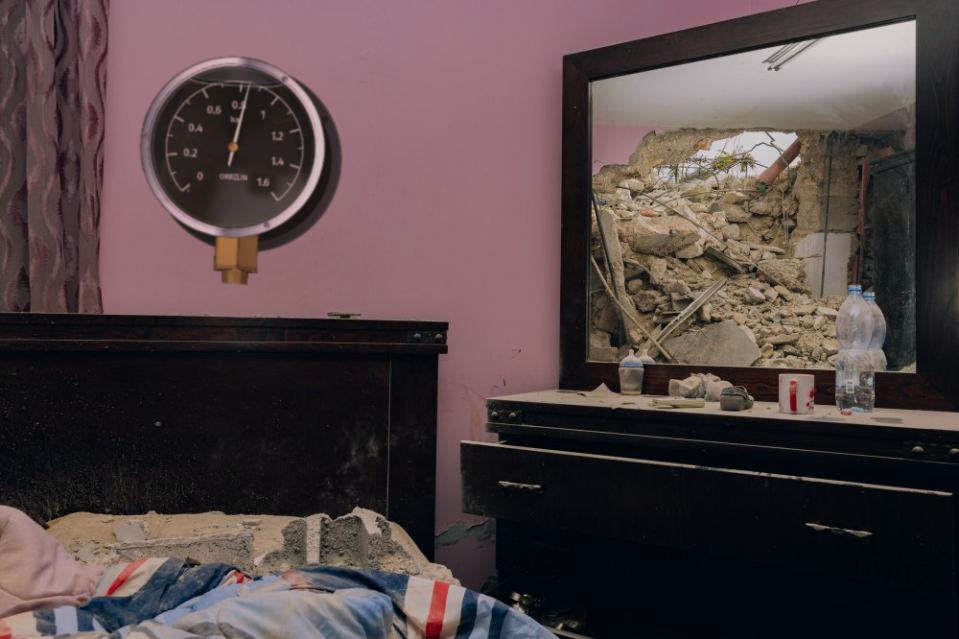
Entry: 0.85bar
